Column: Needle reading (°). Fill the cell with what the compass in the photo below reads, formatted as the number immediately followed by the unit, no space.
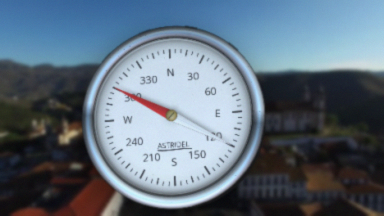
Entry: 300°
